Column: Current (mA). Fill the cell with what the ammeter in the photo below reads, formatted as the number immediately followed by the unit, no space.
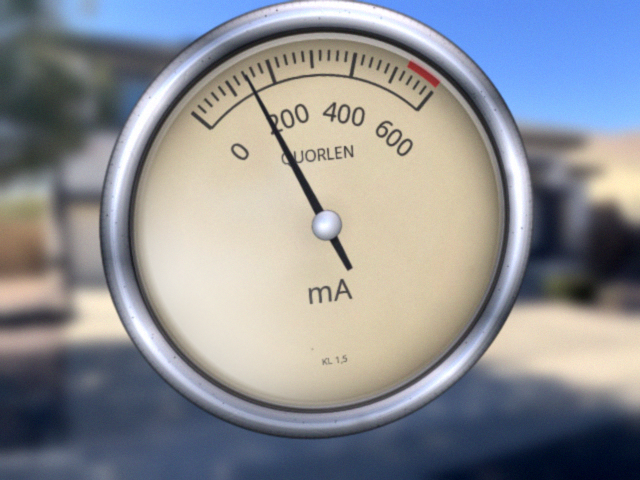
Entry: 140mA
